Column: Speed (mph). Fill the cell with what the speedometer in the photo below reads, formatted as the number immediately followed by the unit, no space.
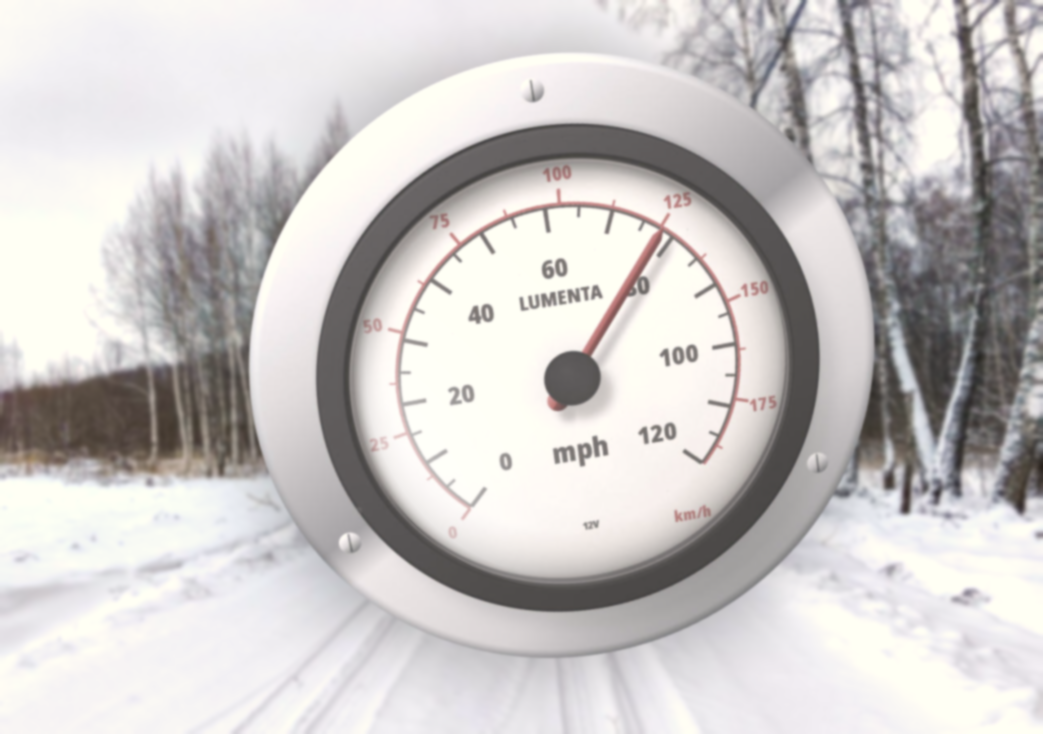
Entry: 77.5mph
